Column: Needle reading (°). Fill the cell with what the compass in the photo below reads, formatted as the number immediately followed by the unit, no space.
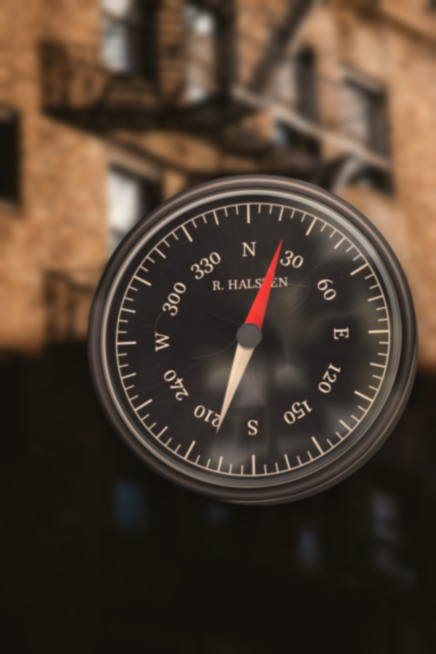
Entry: 20°
